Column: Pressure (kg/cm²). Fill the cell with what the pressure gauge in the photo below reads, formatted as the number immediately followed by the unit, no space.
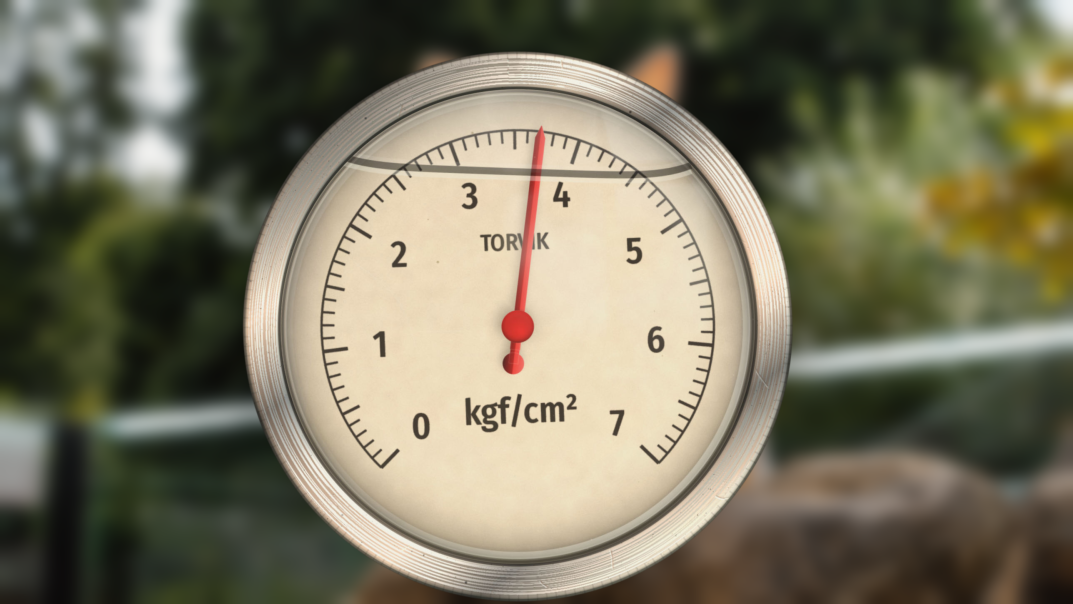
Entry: 3.7kg/cm²
